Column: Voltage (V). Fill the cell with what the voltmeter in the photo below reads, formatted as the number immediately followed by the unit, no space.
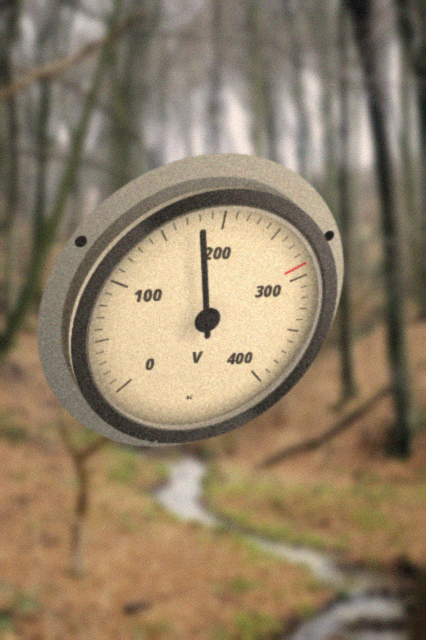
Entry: 180V
